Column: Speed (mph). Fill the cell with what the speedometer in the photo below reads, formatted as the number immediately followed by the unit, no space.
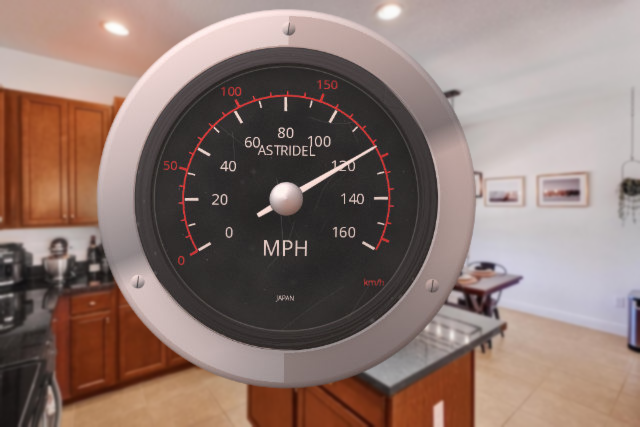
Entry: 120mph
